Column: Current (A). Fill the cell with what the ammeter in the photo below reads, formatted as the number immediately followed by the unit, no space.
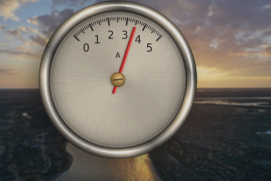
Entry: 3.5A
